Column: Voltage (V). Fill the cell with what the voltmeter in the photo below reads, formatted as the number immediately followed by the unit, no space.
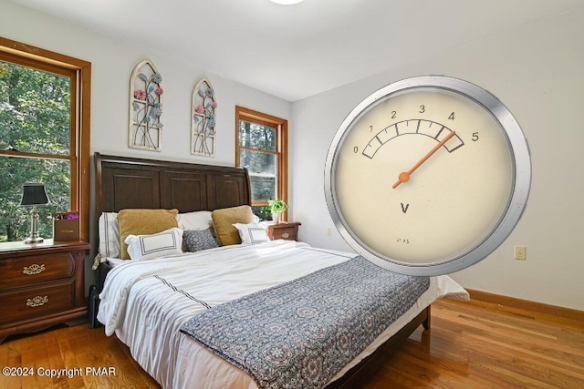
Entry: 4.5V
